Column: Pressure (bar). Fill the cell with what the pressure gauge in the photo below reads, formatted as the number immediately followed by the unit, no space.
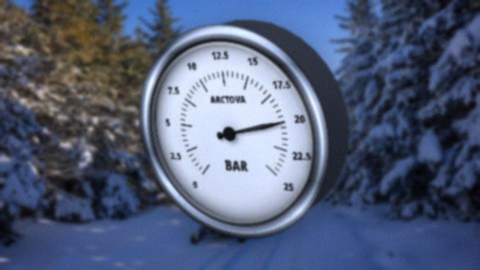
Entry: 20bar
